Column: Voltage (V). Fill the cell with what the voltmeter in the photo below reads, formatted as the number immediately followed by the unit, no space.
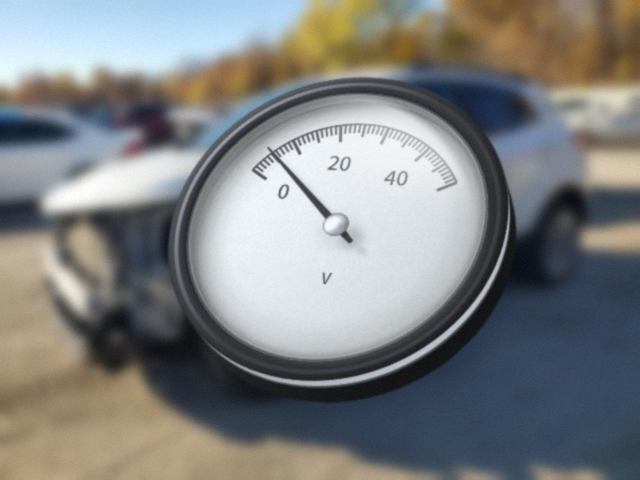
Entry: 5V
